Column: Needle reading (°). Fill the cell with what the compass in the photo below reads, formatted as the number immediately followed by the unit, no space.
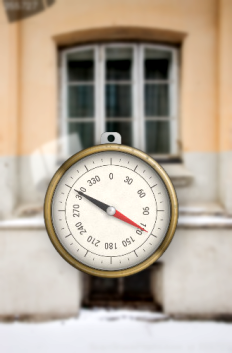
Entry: 120°
